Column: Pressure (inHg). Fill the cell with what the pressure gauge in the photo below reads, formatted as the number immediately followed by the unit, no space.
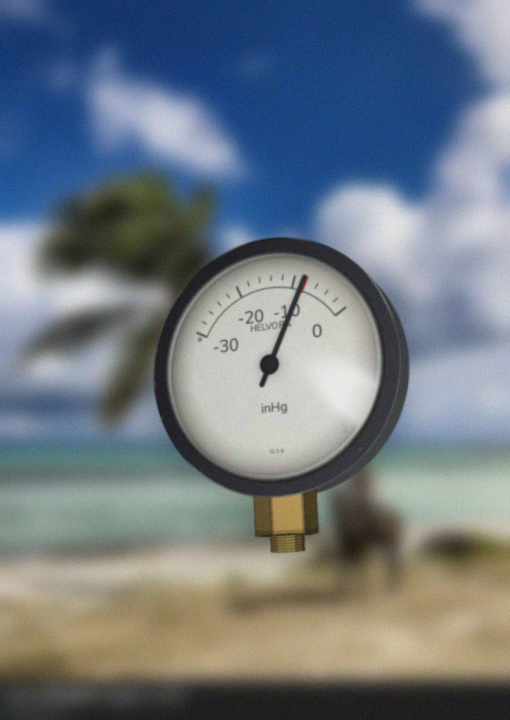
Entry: -8inHg
